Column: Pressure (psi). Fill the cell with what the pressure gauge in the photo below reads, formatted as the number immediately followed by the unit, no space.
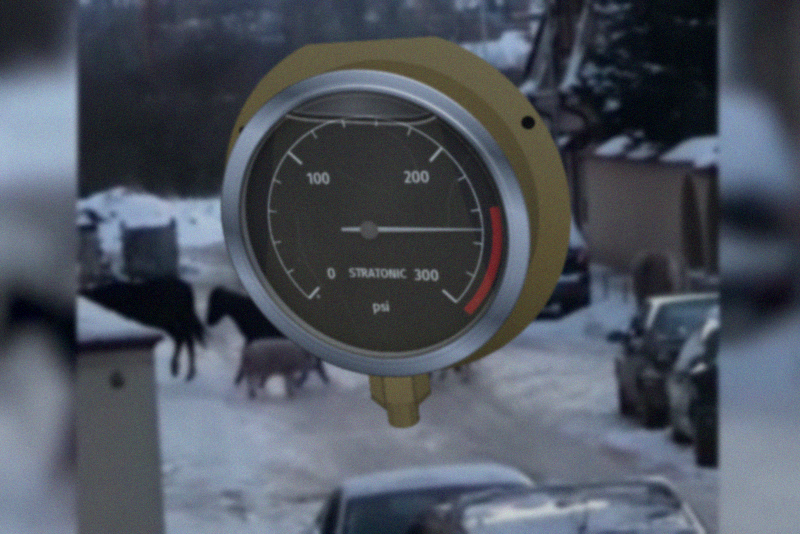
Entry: 250psi
